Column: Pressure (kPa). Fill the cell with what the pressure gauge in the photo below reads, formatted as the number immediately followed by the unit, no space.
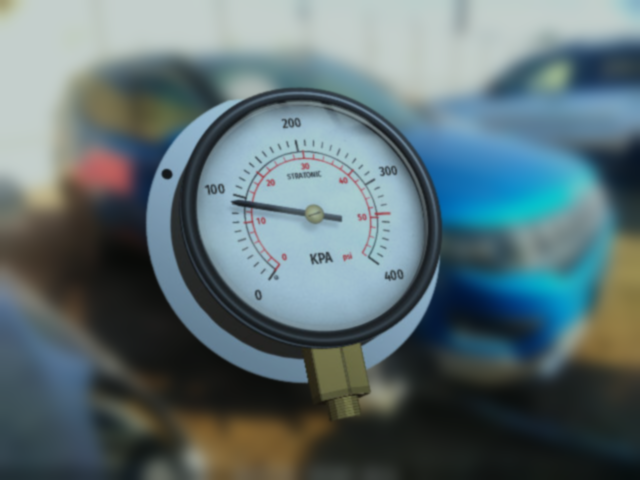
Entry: 90kPa
